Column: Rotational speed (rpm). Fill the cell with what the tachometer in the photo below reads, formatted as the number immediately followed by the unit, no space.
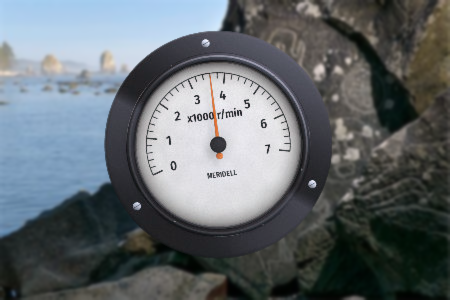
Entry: 3600rpm
